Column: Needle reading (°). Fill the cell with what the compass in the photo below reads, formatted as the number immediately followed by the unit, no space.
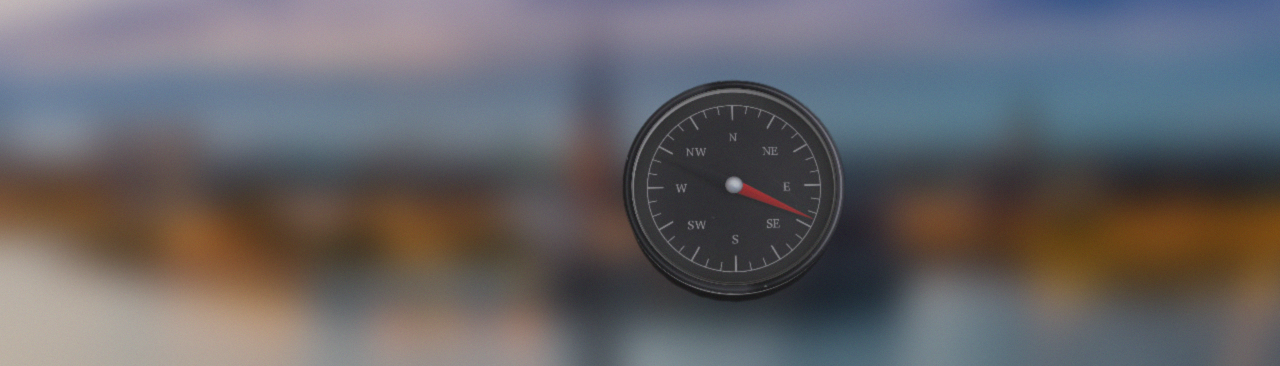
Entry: 115°
